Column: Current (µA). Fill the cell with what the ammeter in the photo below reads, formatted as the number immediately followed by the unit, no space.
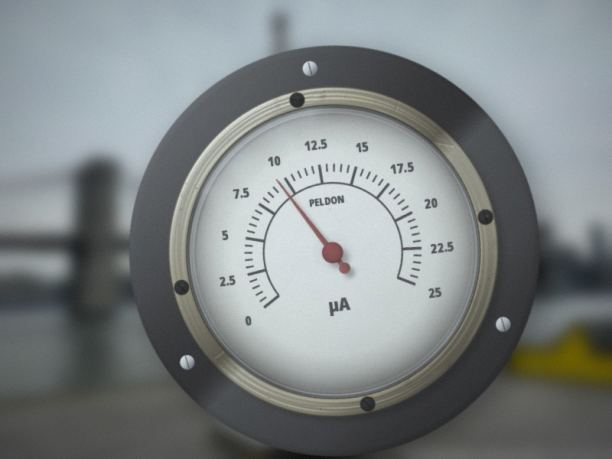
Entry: 9.5µA
